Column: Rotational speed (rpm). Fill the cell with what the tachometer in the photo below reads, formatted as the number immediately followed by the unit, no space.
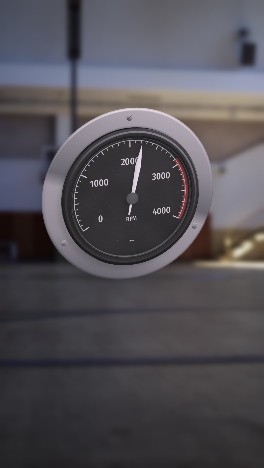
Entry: 2200rpm
